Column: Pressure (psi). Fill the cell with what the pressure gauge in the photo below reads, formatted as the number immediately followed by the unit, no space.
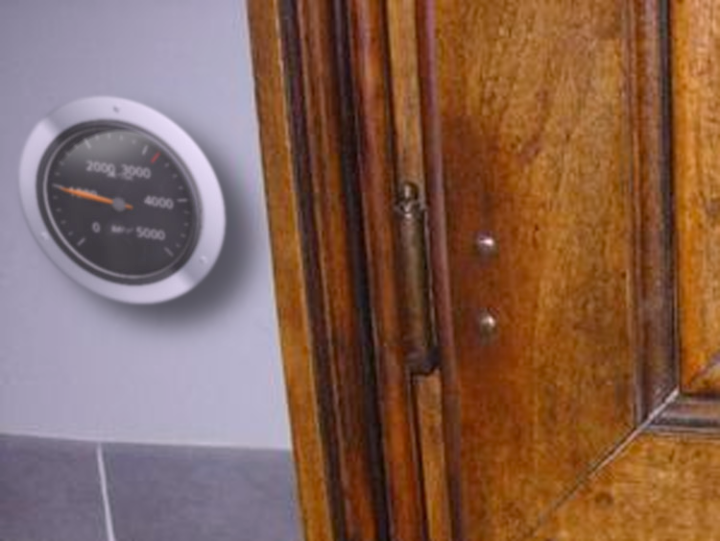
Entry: 1000psi
